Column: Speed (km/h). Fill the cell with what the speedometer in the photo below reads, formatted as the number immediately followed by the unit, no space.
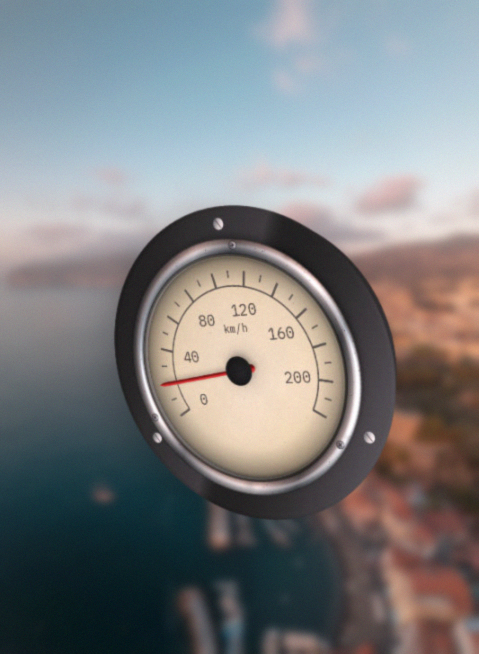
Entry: 20km/h
